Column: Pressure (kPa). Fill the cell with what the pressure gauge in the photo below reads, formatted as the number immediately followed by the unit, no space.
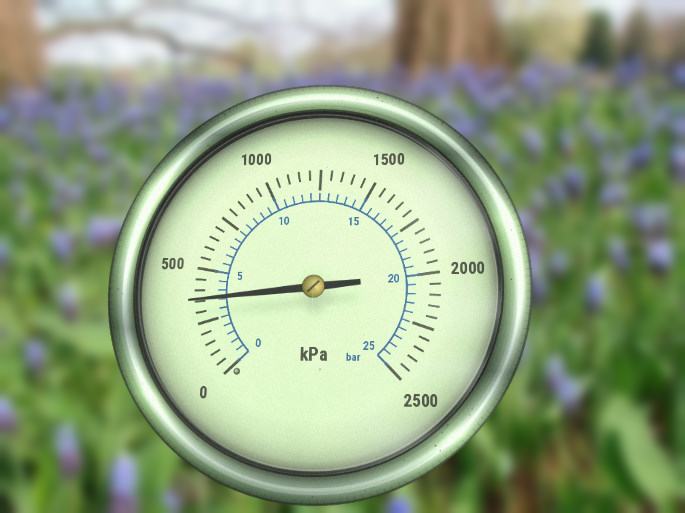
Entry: 350kPa
